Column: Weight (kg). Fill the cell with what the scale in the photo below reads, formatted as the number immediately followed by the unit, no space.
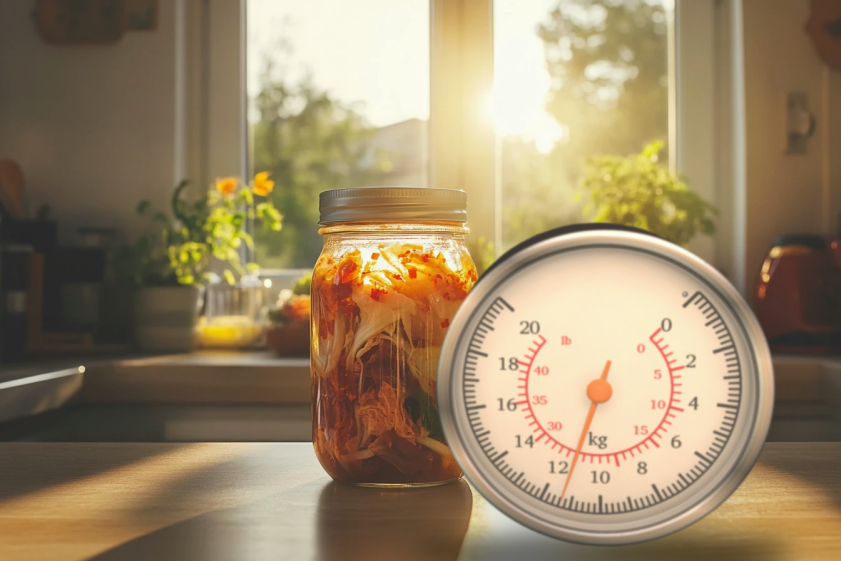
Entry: 11.4kg
